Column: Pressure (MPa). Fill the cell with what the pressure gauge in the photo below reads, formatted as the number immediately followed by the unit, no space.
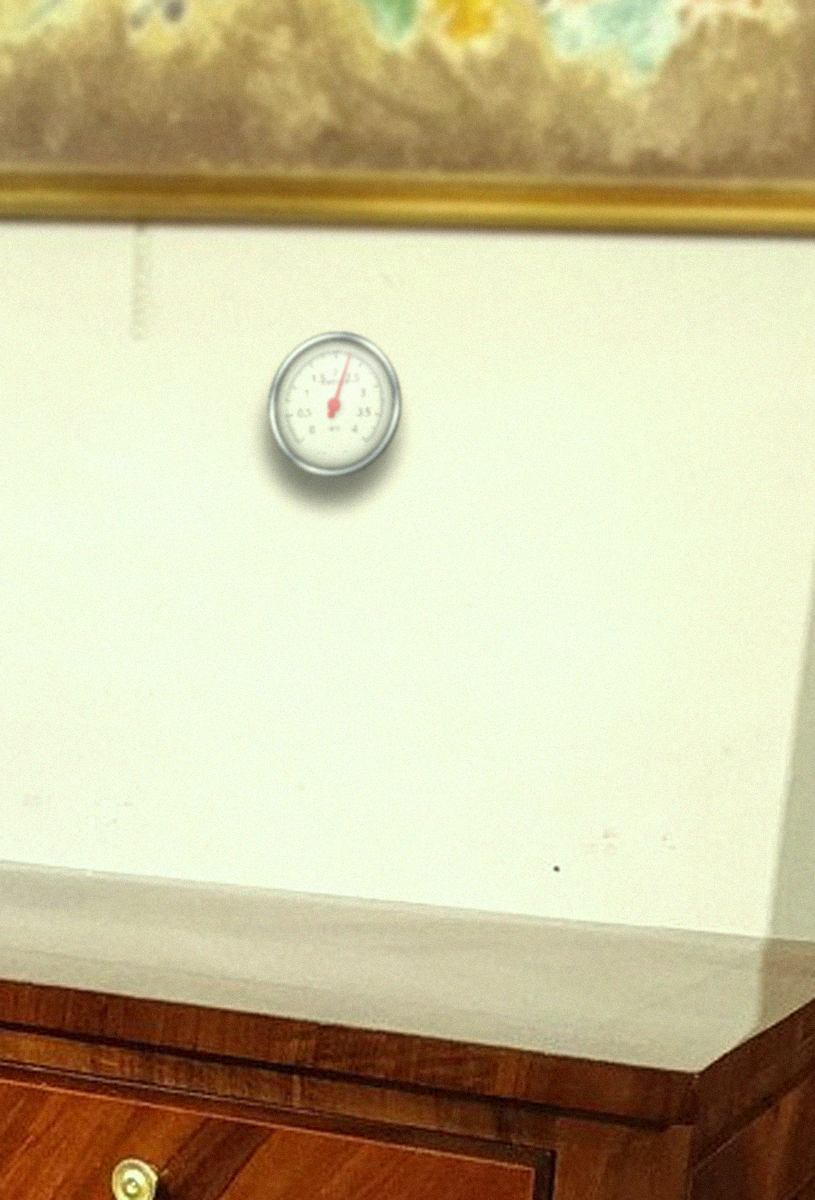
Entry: 2.25MPa
